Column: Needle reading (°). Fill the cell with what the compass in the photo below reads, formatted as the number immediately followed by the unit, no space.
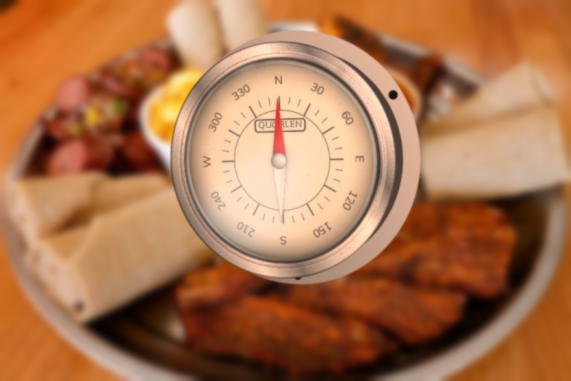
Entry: 0°
